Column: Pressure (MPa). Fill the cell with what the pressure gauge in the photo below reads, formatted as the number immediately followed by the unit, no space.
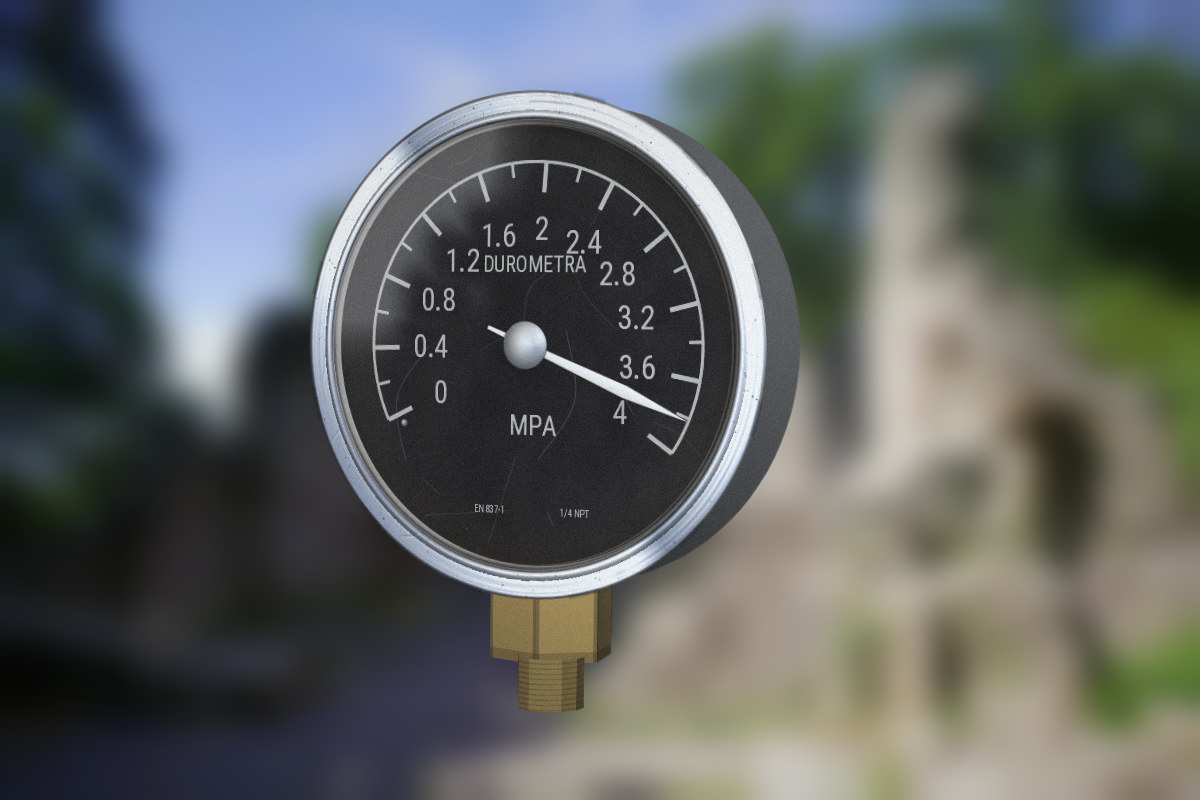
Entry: 3.8MPa
